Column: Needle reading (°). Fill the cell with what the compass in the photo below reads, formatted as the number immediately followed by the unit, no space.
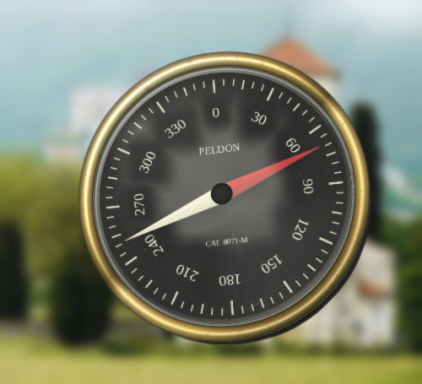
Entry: 70°
